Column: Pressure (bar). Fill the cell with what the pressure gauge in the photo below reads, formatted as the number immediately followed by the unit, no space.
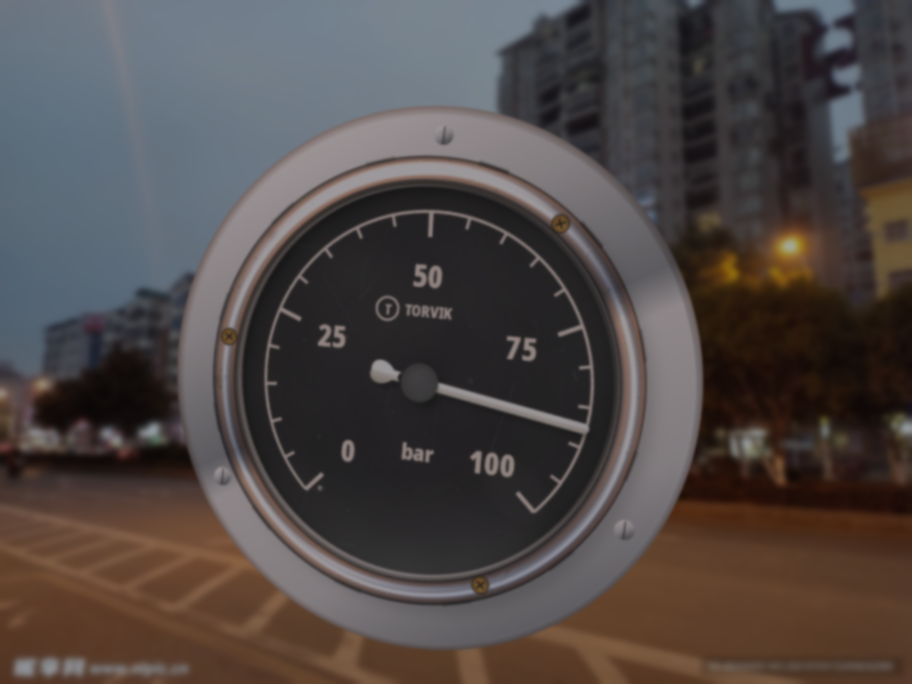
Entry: 87.5bar
